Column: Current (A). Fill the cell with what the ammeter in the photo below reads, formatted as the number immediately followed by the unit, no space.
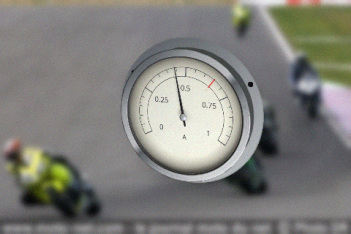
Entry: 0.45A
